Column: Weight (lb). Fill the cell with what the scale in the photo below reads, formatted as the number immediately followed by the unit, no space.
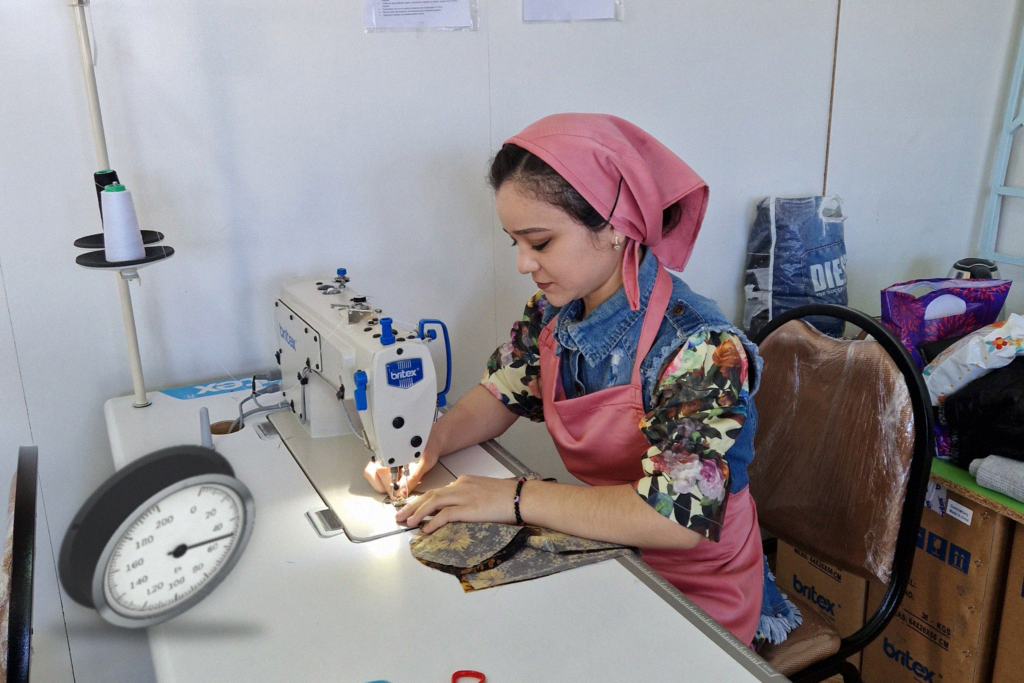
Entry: 50lb
